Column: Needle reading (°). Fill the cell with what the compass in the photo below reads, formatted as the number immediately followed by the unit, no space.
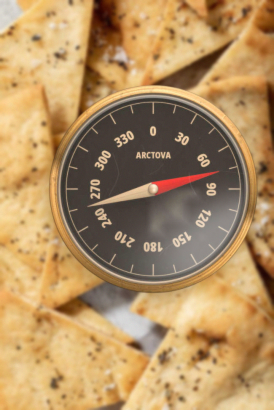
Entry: 75°
